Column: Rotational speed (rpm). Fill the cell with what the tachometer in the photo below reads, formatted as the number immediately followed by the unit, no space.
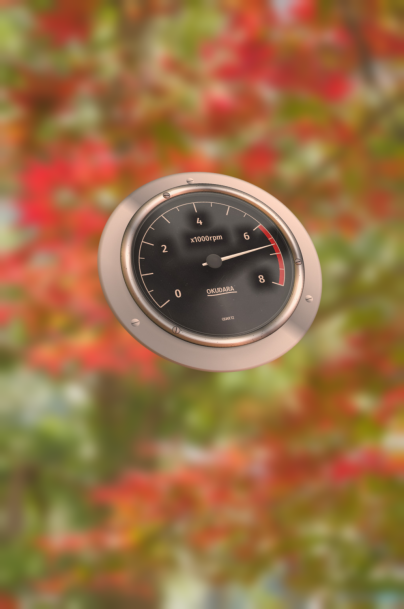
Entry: 6750rpm
